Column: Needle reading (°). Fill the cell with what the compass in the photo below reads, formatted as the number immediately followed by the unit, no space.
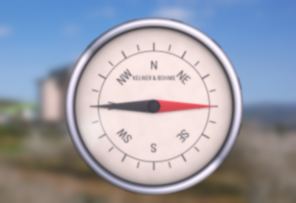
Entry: 90°
